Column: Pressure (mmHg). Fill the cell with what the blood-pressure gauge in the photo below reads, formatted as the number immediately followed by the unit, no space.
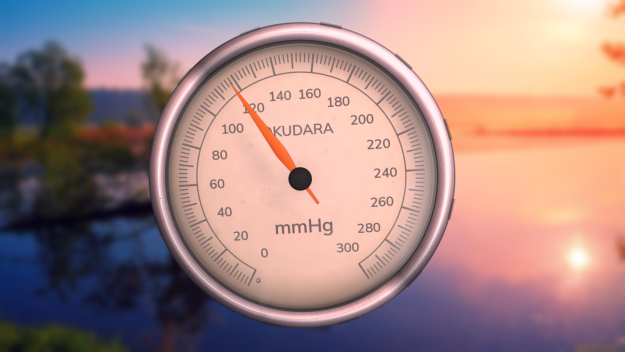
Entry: 118mmHg
